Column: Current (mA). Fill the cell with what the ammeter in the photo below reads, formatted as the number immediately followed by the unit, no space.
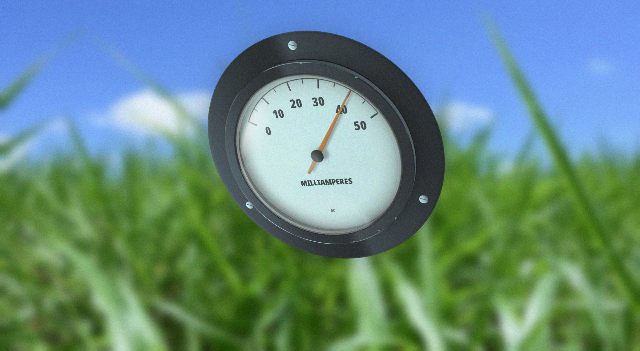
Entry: 40mA
